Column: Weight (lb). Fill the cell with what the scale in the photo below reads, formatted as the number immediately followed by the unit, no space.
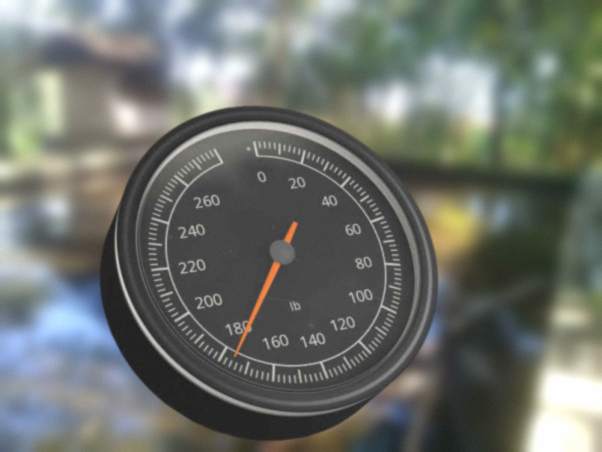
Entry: 176lb
